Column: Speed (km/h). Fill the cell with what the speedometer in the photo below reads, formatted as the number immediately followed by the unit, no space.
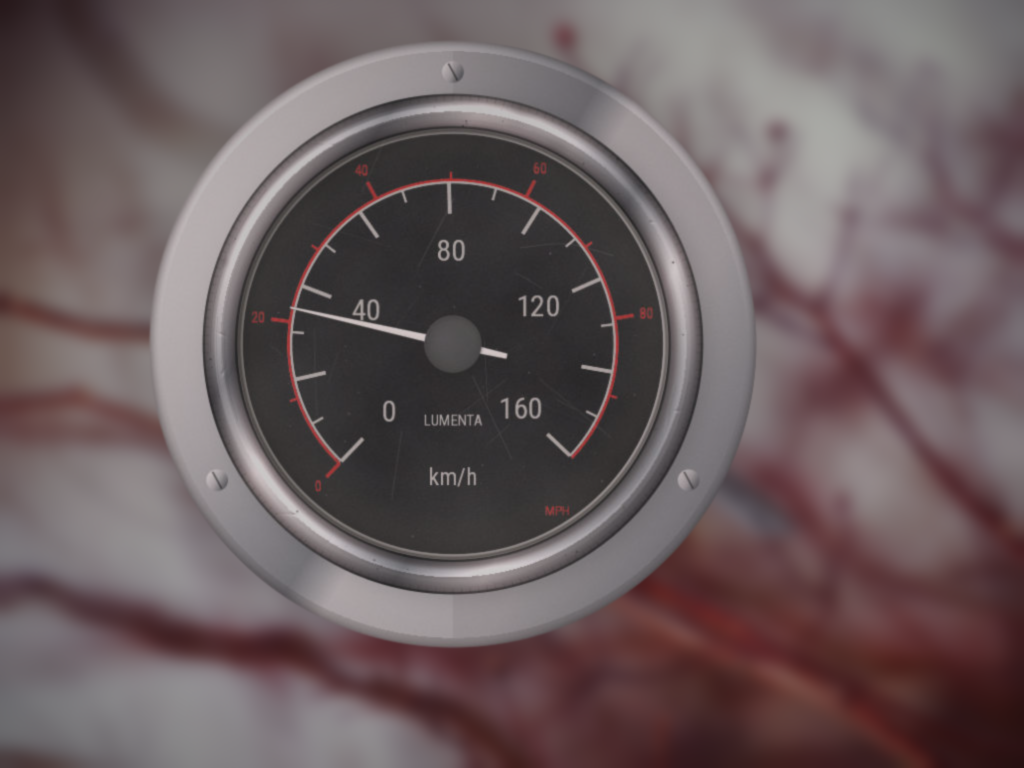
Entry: 35km/h
